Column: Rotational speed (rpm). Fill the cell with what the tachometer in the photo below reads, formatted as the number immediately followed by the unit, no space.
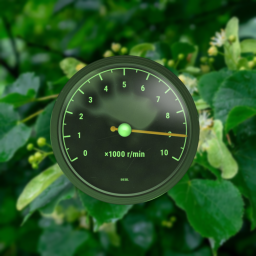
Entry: 9000rpm
